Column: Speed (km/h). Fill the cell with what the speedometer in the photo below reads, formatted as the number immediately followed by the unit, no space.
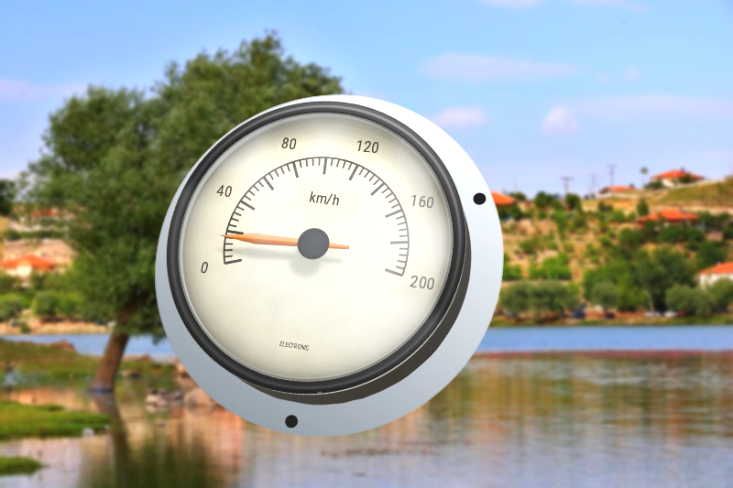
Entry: 16km/h
